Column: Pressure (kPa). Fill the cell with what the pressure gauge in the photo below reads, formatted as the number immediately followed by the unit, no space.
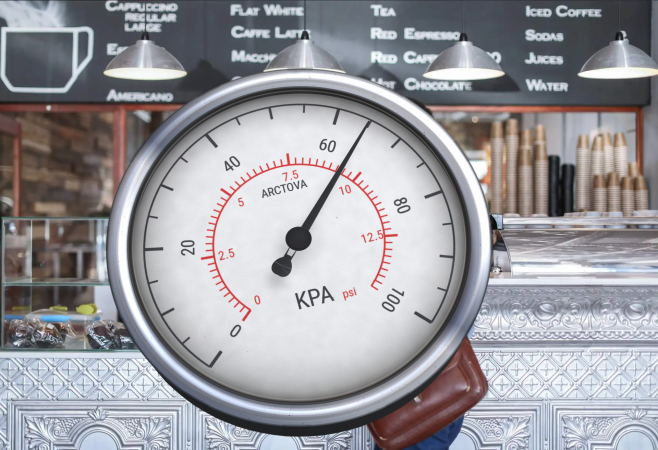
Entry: 65kPa
